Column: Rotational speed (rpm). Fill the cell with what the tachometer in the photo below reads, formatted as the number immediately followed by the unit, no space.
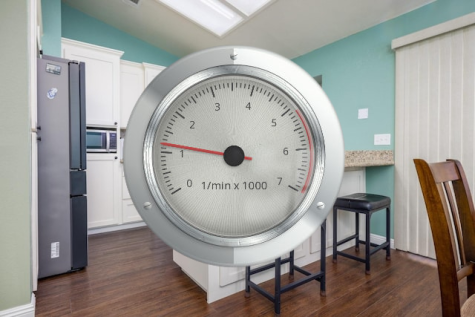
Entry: 1200rpm
